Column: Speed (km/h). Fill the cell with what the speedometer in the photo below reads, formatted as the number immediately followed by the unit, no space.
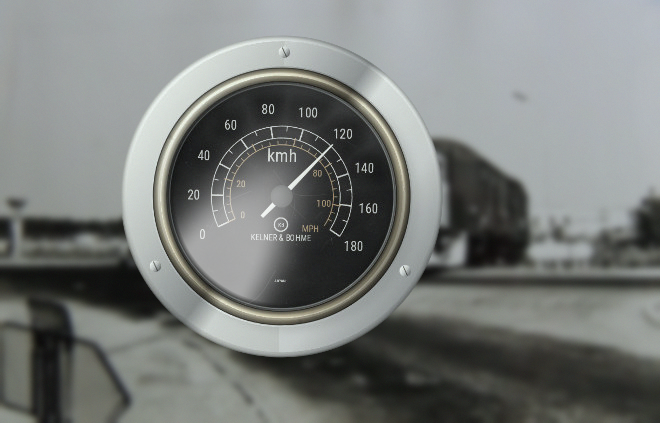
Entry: 120km/h
